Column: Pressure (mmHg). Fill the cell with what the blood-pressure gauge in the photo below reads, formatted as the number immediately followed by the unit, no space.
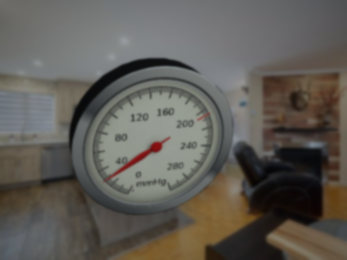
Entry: 30mmHg
